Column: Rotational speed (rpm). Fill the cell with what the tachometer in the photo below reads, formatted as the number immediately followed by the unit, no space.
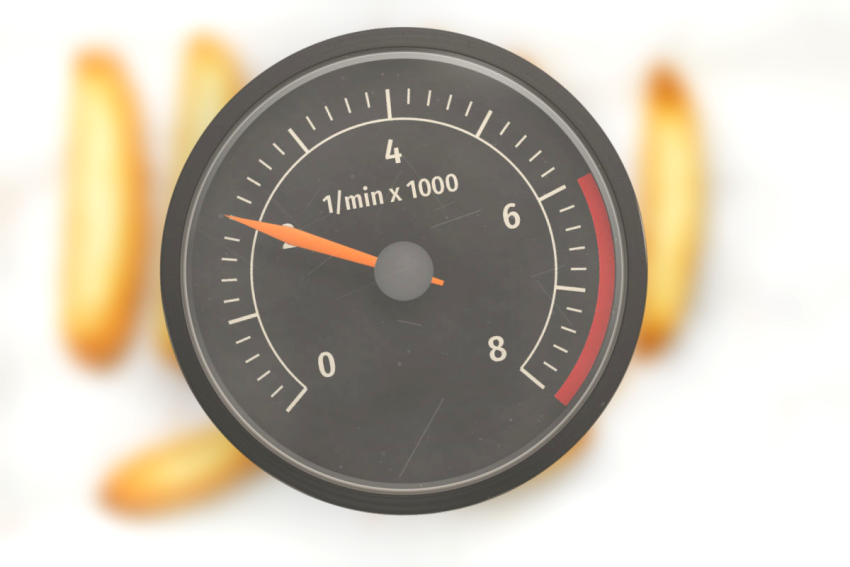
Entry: 2000rpm
